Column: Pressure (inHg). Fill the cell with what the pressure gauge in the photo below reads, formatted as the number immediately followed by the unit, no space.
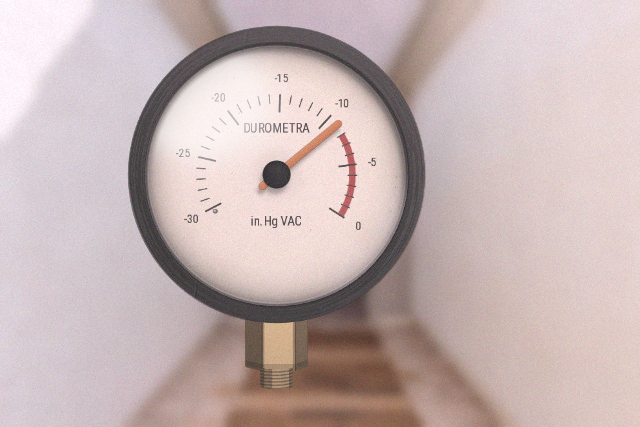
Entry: -9inHg
